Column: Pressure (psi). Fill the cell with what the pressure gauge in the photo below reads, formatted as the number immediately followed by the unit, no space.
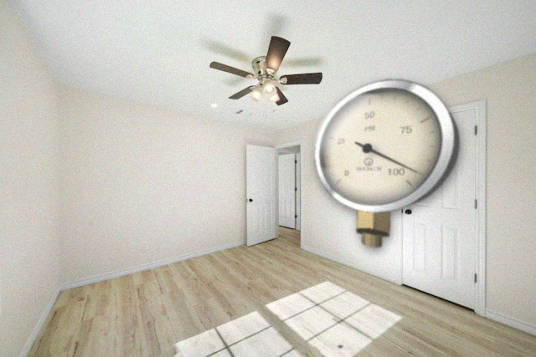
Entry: 95psi
